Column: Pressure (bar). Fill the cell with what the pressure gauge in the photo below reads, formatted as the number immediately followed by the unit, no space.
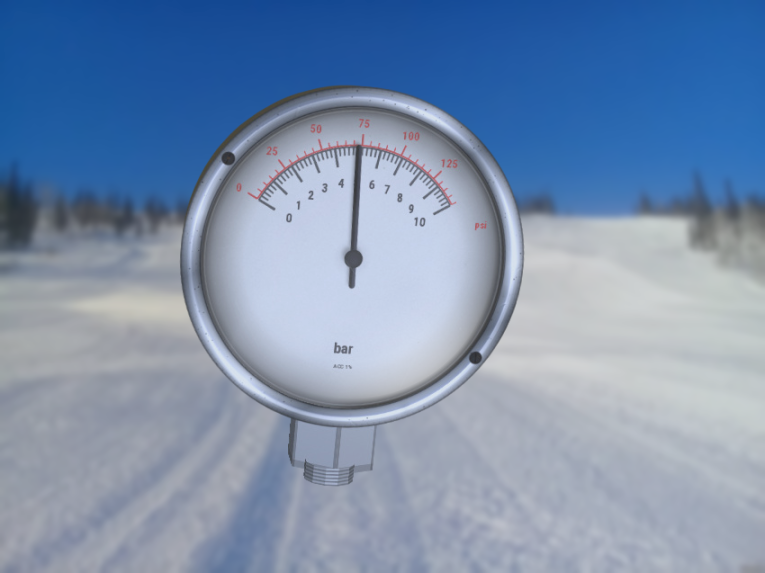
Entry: 5bar
